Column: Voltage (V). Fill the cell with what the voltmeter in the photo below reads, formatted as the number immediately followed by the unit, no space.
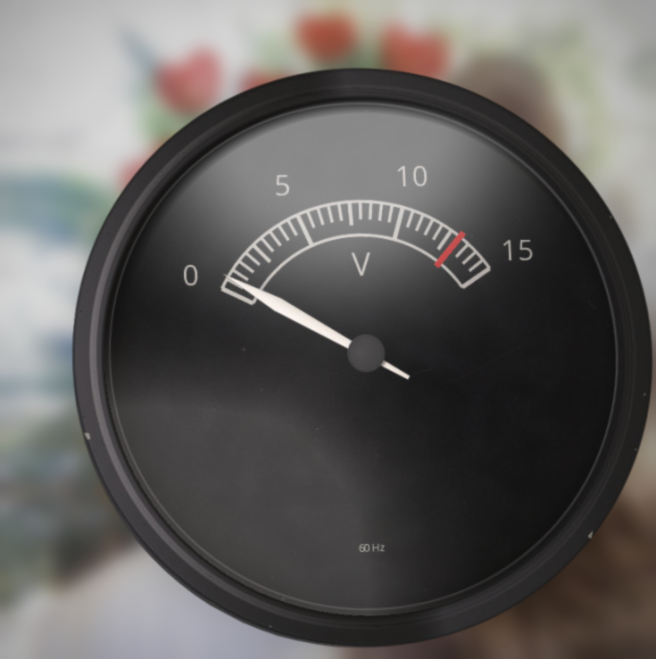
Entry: 0.5V
